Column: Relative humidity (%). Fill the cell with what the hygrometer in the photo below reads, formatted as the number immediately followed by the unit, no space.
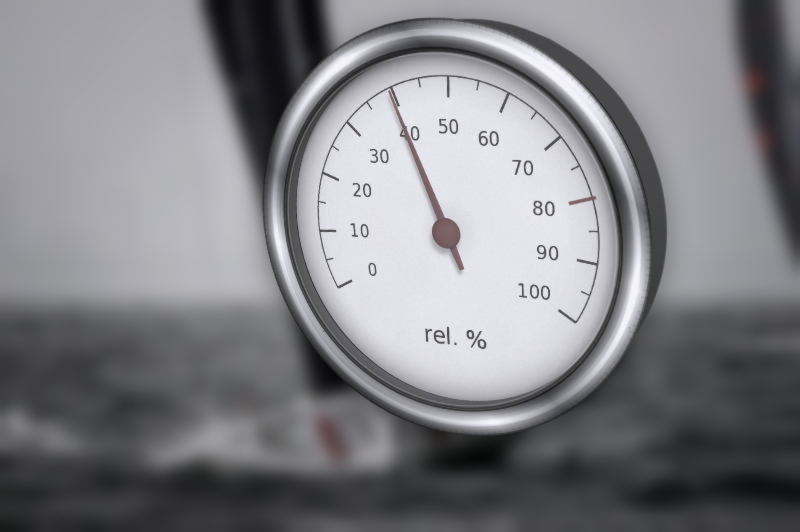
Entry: 40%
